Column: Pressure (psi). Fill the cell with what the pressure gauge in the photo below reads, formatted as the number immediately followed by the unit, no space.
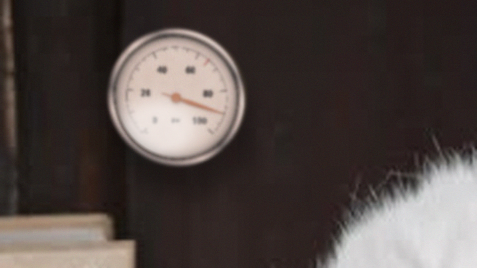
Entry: 90psi
